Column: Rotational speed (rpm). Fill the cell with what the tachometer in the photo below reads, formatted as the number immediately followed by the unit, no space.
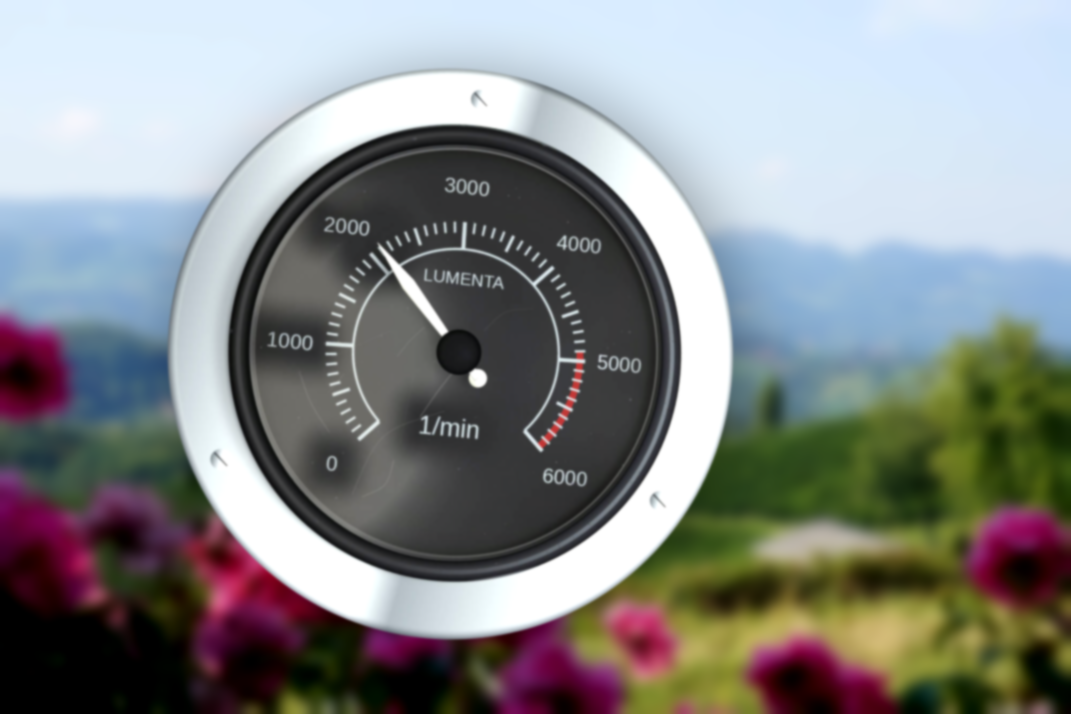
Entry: 2100rpm
